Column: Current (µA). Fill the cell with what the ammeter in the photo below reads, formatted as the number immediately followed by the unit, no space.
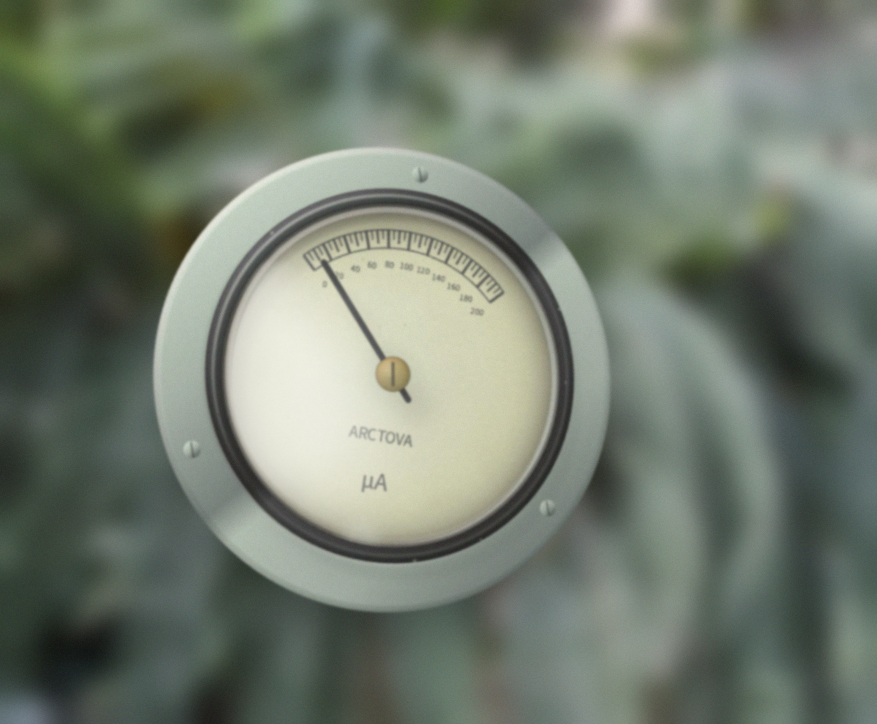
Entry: 10µA
